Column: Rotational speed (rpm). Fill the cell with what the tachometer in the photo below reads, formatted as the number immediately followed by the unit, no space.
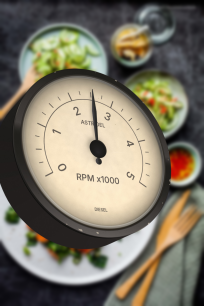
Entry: 2500rpm
